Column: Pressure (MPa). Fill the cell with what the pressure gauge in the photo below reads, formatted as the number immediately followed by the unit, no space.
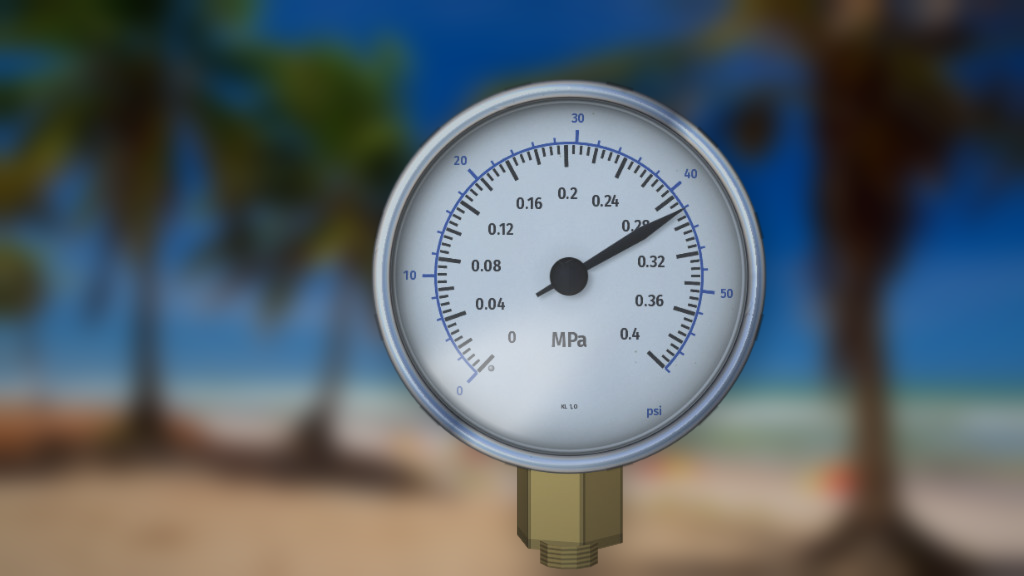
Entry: 0.29MPa
